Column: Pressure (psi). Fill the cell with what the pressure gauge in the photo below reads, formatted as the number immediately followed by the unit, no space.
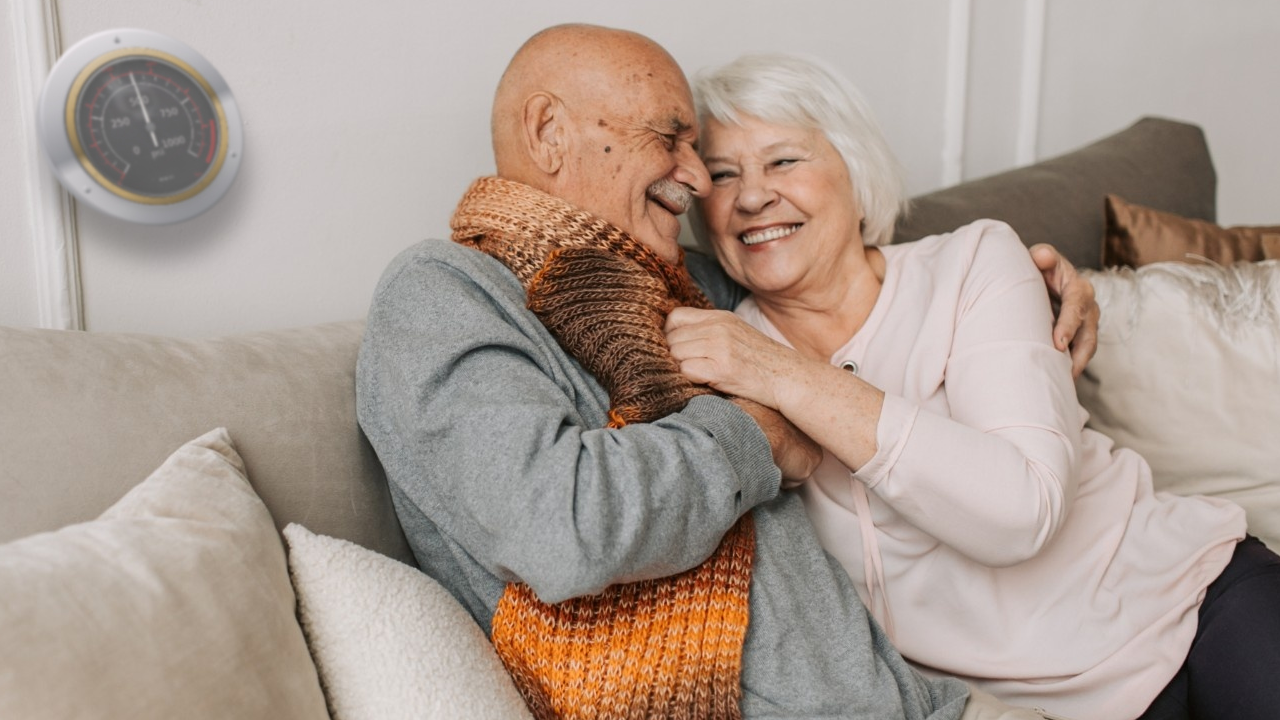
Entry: 500psi
